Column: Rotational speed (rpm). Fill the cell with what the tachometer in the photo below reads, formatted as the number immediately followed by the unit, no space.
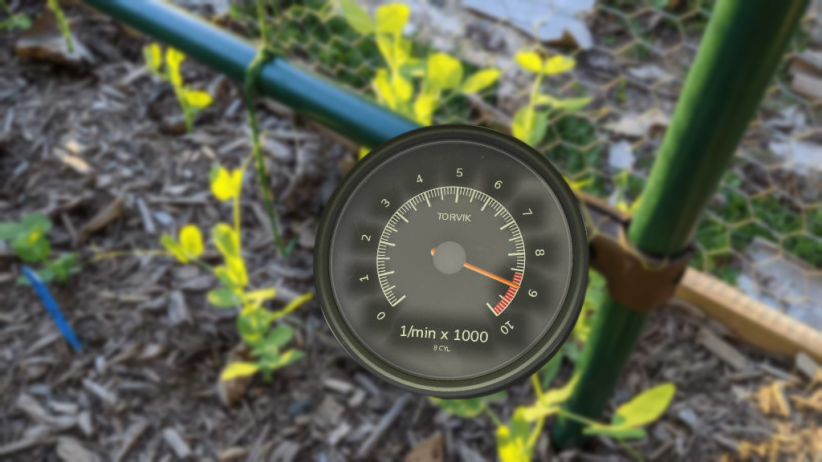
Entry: 9000rpm
